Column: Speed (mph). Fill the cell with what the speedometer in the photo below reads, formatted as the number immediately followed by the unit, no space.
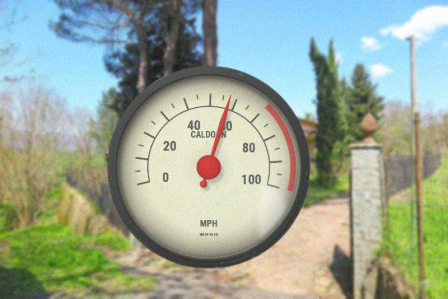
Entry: 57.5mph
